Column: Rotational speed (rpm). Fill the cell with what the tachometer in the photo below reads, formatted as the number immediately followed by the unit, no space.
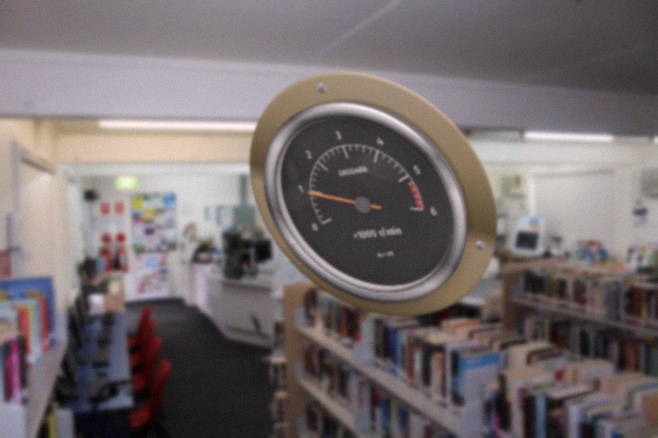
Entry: 1000rpm
